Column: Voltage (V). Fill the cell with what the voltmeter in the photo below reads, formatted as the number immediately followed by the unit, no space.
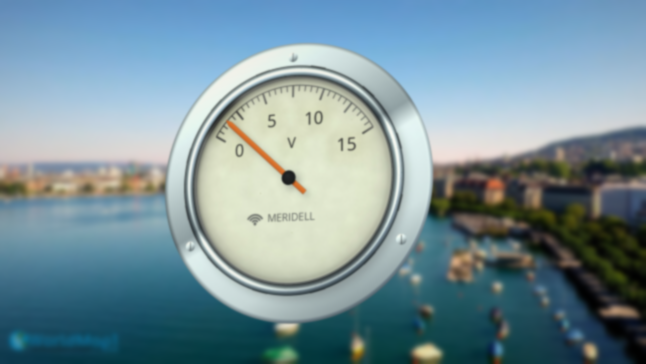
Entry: 1.5V
